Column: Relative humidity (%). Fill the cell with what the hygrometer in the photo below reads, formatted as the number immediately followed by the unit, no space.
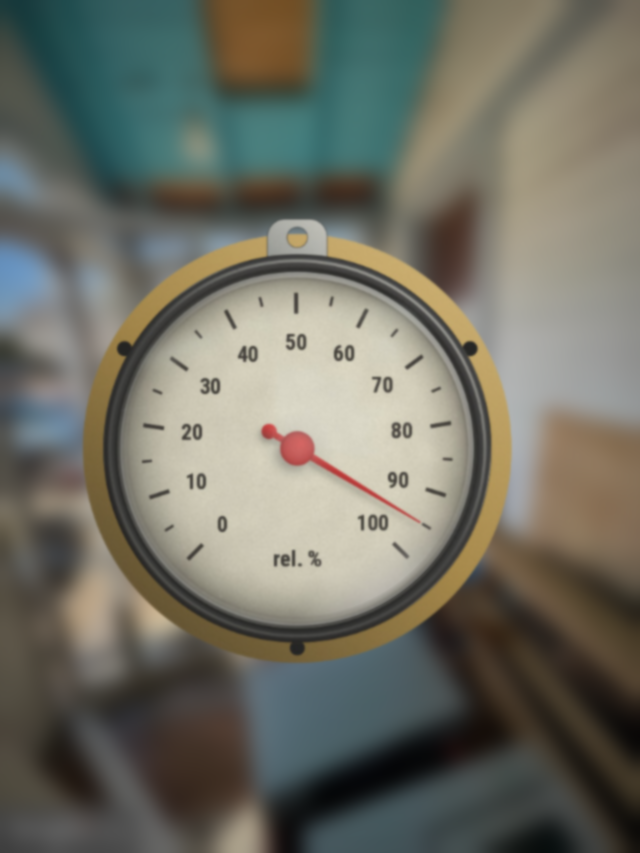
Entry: 95%
